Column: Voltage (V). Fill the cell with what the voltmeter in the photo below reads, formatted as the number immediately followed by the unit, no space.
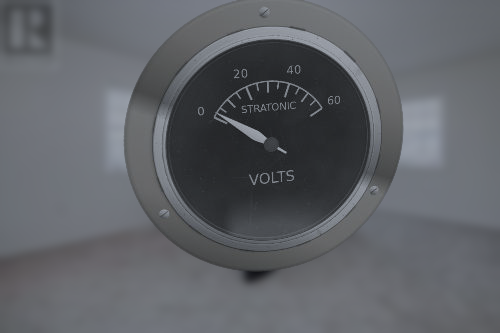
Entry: 2.5V
